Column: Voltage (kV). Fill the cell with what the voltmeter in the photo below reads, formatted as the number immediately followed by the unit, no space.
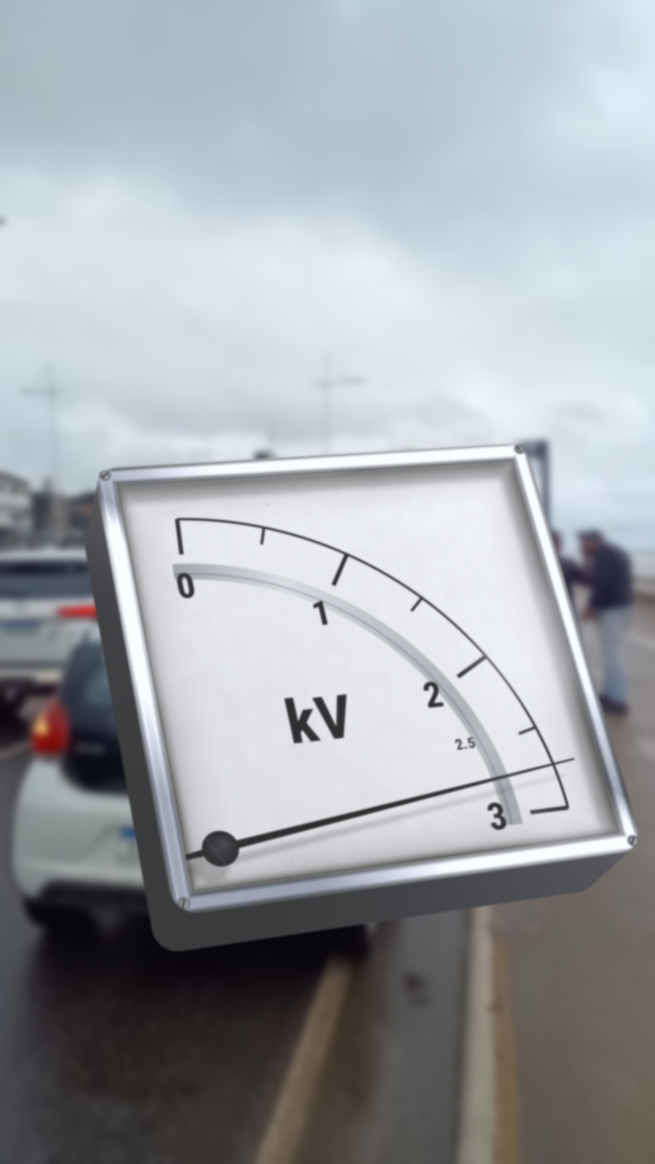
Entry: 2.75kV
